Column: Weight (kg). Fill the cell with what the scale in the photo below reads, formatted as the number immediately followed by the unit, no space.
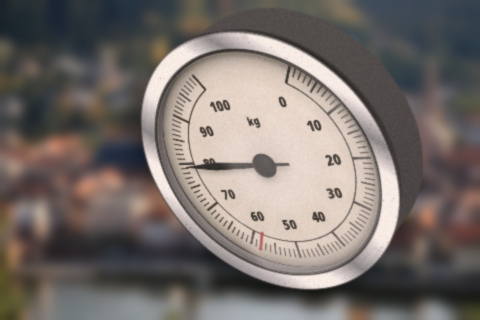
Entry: 80kg
